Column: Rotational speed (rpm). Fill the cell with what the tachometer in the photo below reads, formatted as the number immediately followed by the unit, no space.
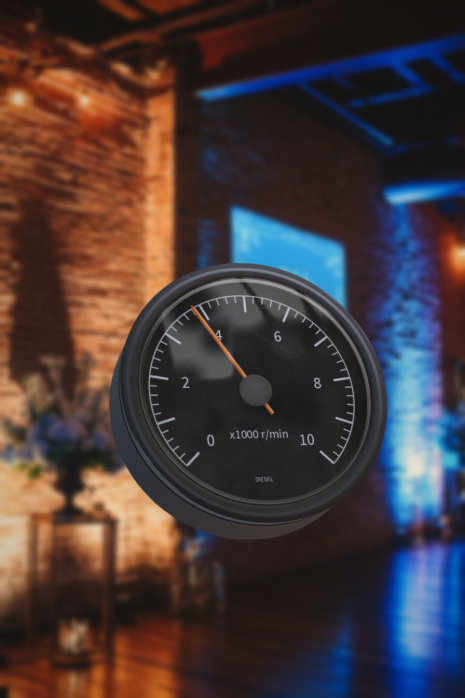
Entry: 3800rpm
